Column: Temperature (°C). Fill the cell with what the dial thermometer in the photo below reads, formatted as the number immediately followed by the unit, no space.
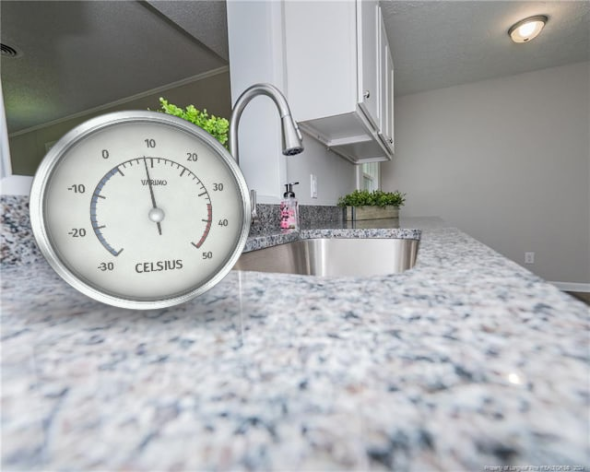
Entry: 8°C
